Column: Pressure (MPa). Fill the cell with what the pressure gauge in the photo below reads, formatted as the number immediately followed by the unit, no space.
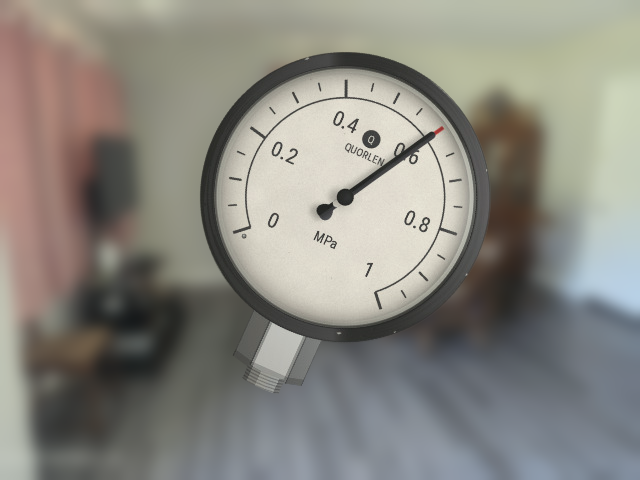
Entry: 0.6MPa
